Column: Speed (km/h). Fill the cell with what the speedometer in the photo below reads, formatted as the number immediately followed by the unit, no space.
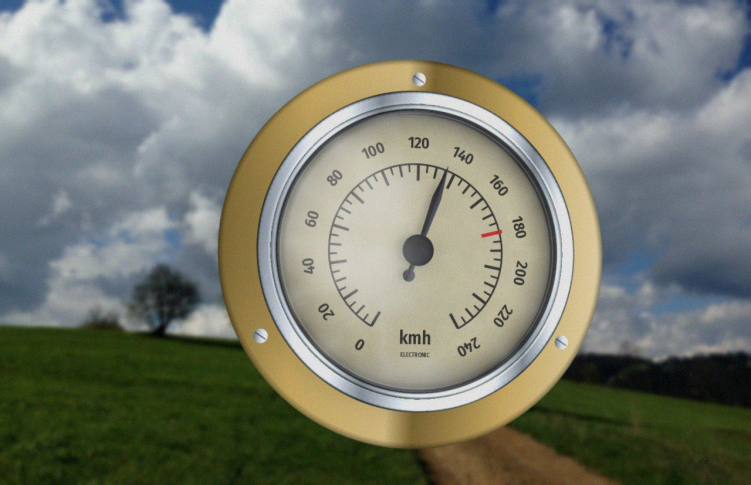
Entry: 135km/h
